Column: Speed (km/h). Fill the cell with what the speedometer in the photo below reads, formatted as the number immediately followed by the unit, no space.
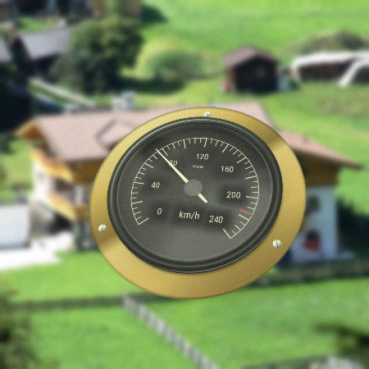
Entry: 75km/h
